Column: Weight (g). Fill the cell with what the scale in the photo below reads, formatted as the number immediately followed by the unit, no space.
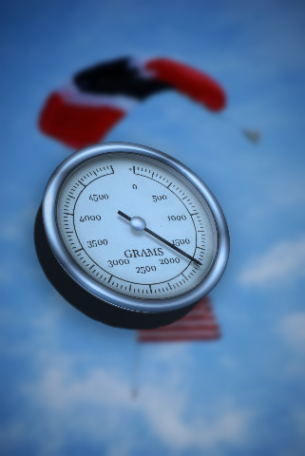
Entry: 1750g
